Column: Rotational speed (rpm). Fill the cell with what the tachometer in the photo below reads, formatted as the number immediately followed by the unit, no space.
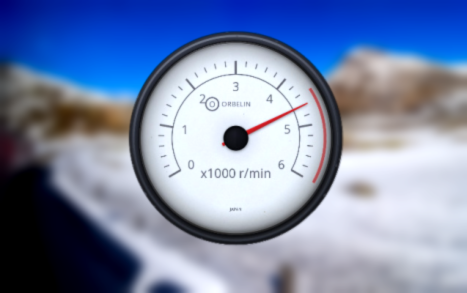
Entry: 4600rpm
